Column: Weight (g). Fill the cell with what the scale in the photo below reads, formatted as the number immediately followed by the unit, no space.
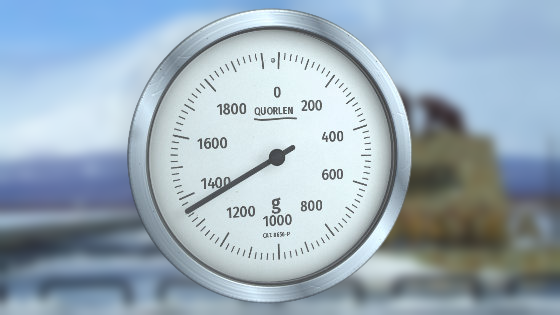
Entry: 1360g
